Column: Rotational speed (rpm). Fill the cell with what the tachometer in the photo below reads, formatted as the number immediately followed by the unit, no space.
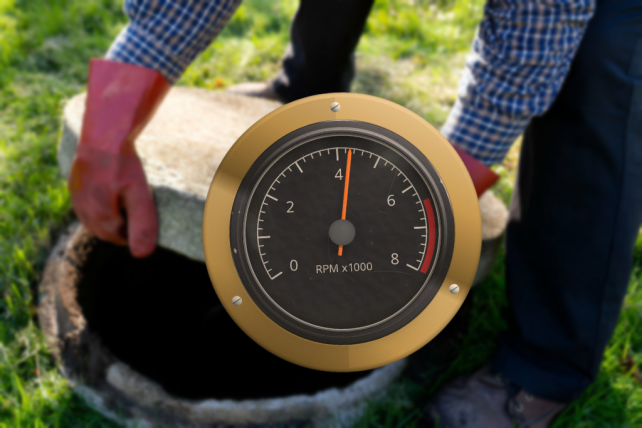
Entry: 4300rpm
